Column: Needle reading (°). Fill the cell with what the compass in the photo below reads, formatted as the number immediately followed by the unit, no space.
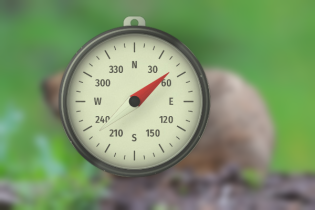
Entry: 50°
